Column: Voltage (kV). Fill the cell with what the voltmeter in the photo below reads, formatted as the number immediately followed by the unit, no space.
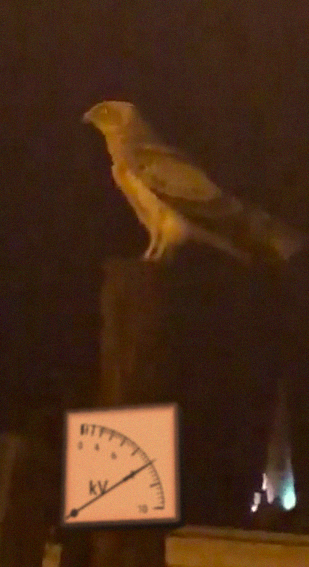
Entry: 8kV
